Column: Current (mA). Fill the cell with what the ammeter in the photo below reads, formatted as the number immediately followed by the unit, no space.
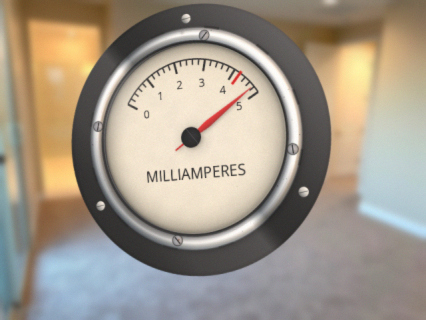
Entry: 4.8mA
